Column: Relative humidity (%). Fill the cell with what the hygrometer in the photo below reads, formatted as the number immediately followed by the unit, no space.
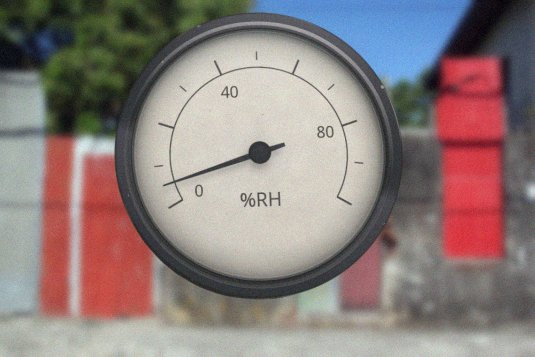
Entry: 5%
